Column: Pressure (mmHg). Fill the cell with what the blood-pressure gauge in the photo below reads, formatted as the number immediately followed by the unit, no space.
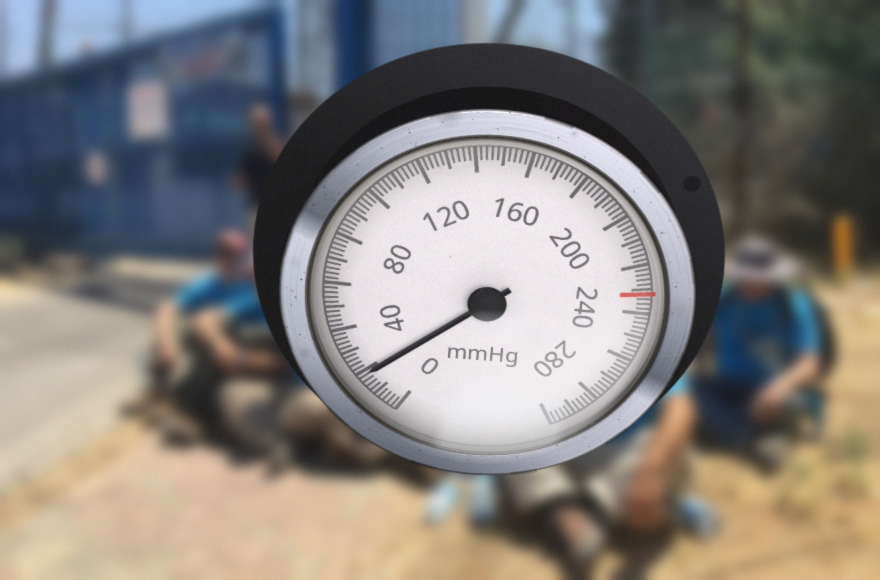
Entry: 20mmHg
